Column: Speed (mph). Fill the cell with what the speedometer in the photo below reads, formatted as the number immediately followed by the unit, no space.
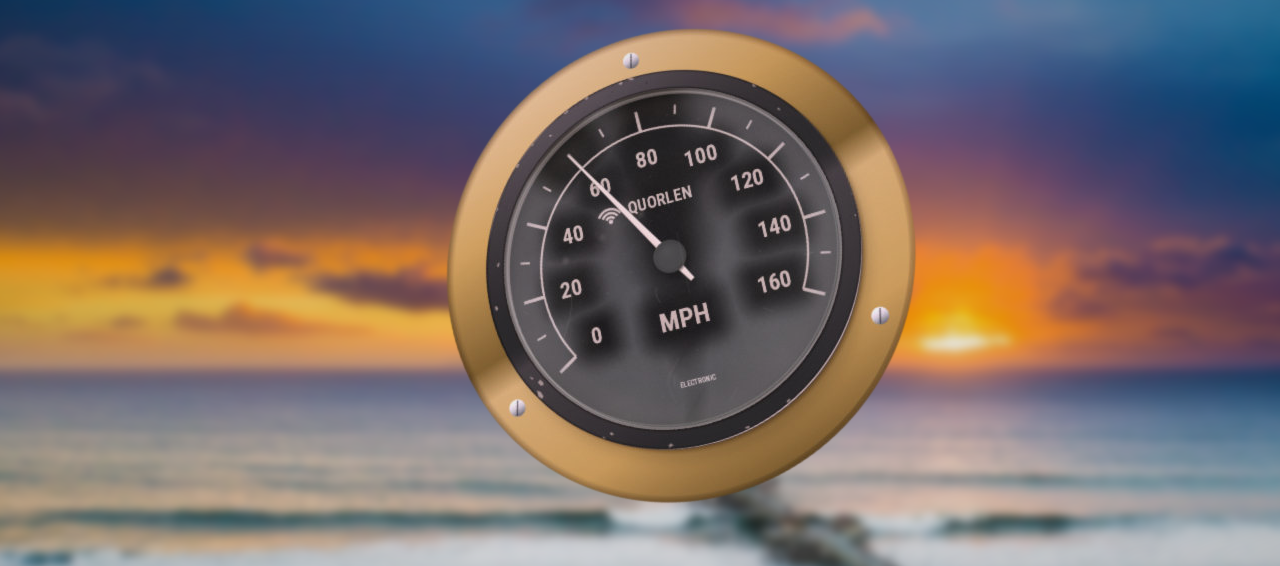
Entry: 60mph
